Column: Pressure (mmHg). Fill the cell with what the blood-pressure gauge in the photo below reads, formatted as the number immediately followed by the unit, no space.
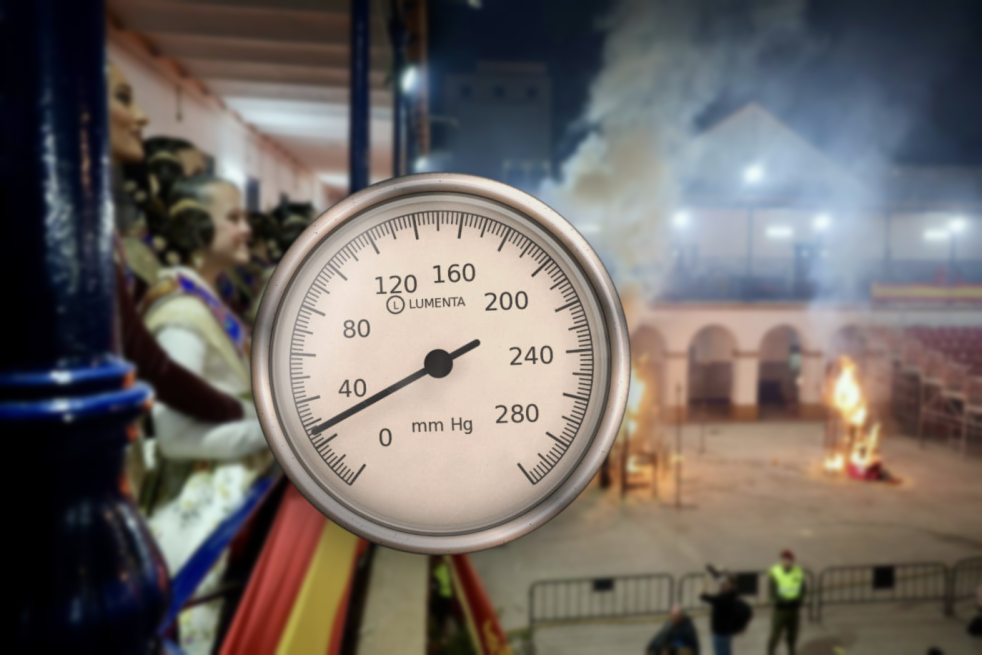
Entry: 26mmHg
